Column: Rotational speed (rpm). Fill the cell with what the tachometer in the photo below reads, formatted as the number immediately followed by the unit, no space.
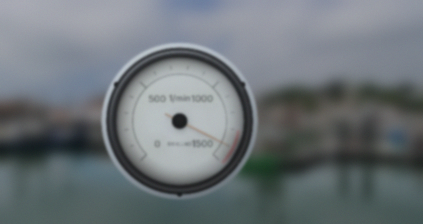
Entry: 1400rpm
